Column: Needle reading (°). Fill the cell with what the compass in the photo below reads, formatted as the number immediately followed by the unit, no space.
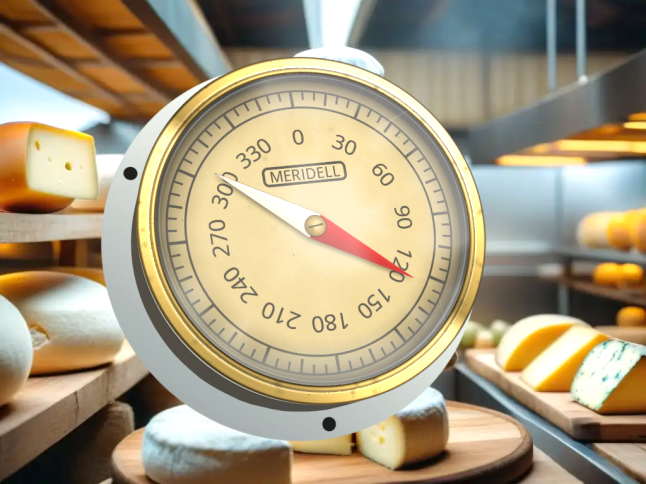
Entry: 125°
